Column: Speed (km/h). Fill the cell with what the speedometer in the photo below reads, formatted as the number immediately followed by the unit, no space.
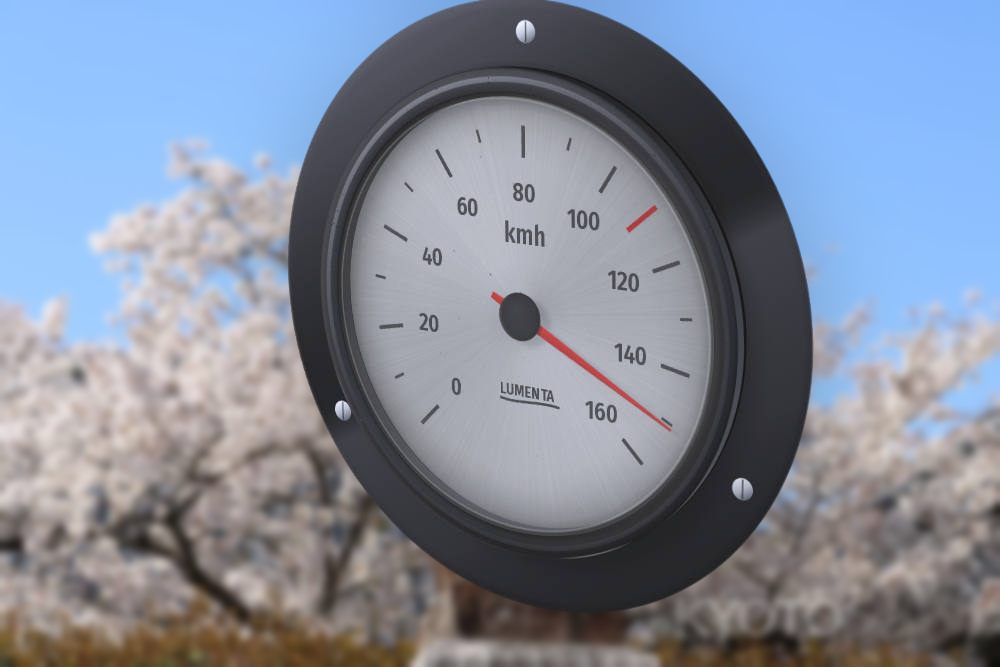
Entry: 150km/h
